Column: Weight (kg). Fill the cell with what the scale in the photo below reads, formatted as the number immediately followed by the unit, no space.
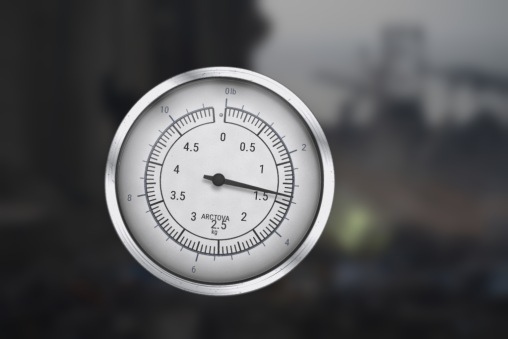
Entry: 1.4kg
